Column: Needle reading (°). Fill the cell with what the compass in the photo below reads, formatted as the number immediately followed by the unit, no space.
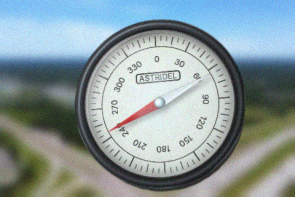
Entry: 245°
